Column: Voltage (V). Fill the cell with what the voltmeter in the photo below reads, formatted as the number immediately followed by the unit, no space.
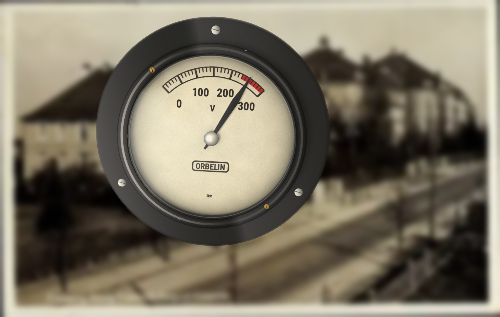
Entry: 250V
